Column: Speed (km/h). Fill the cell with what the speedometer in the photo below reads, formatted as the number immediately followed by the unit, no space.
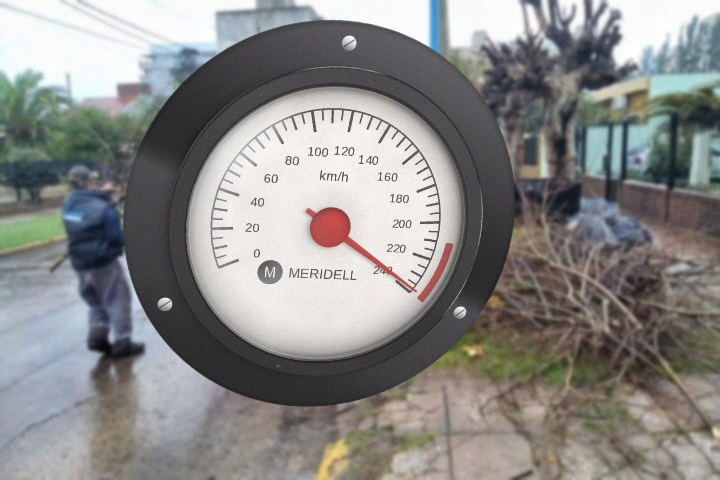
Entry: 237.5km/h
